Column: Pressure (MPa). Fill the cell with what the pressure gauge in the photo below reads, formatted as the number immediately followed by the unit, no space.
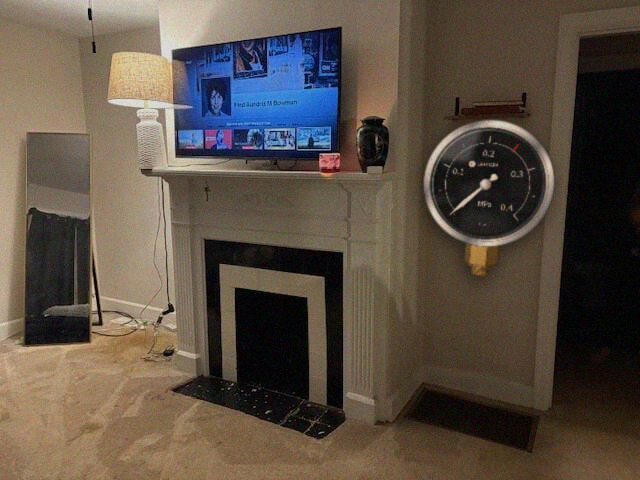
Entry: 0MPa
